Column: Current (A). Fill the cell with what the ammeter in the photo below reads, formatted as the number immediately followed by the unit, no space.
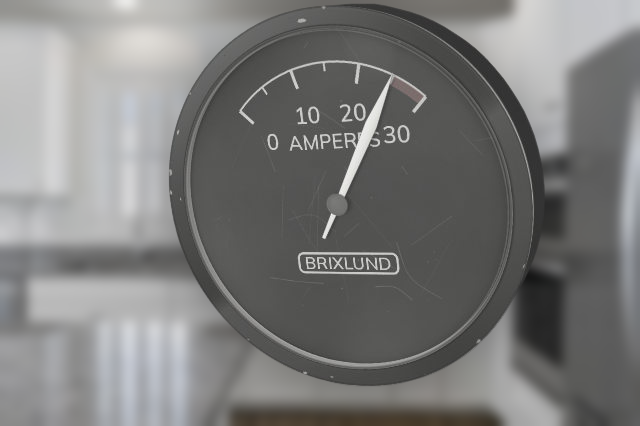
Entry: 25A
